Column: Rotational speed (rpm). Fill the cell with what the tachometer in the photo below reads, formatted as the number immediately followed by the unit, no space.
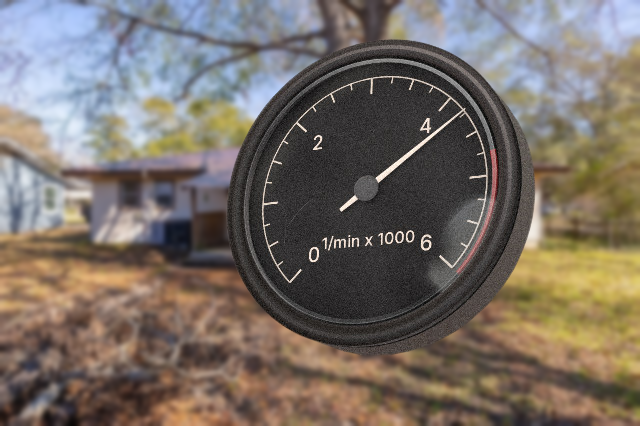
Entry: 4250rpm
